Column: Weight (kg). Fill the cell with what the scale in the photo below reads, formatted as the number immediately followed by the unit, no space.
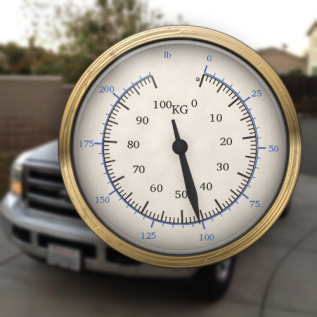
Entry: 46kg
